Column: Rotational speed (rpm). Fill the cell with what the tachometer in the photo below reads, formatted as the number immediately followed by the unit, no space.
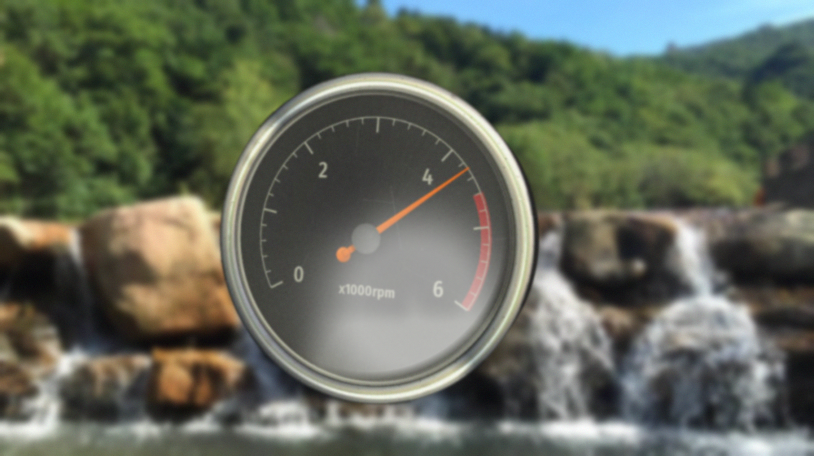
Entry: 4300rpm
